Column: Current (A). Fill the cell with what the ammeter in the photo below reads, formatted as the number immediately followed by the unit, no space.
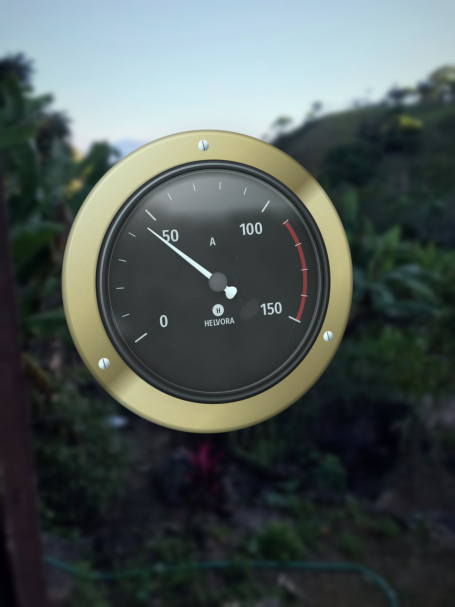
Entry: 45A
